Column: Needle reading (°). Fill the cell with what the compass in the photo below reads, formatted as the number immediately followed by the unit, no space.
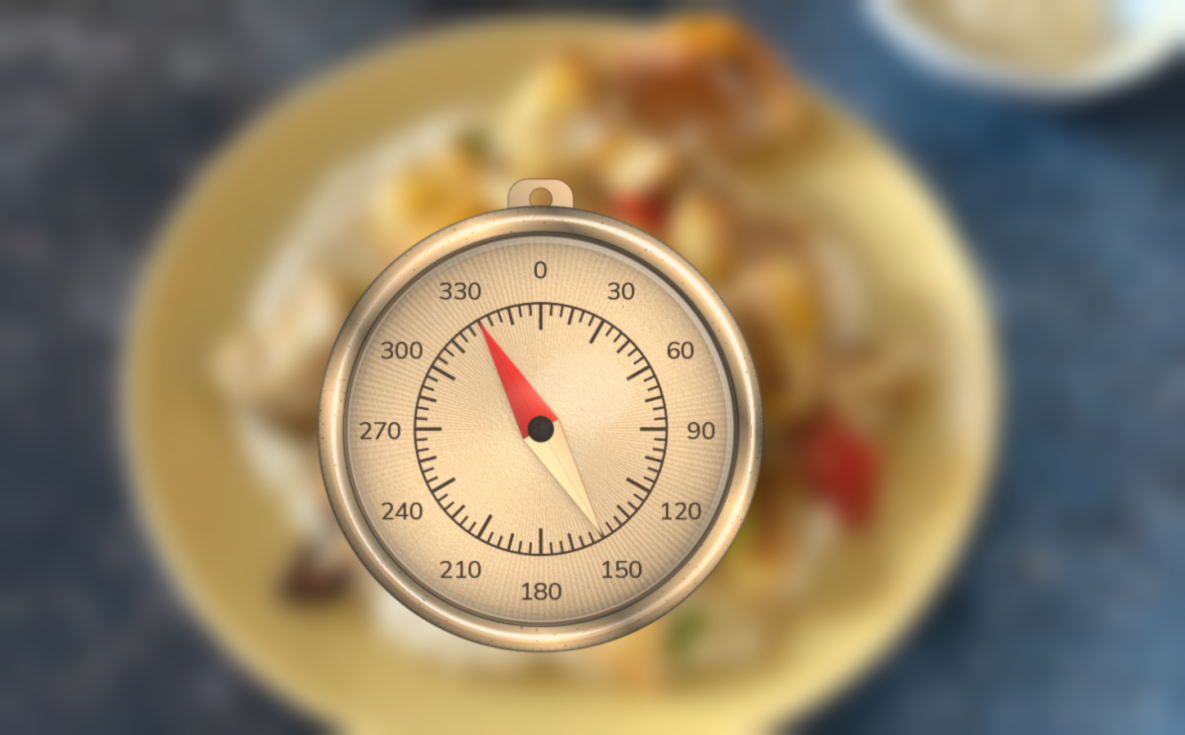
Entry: 330°
